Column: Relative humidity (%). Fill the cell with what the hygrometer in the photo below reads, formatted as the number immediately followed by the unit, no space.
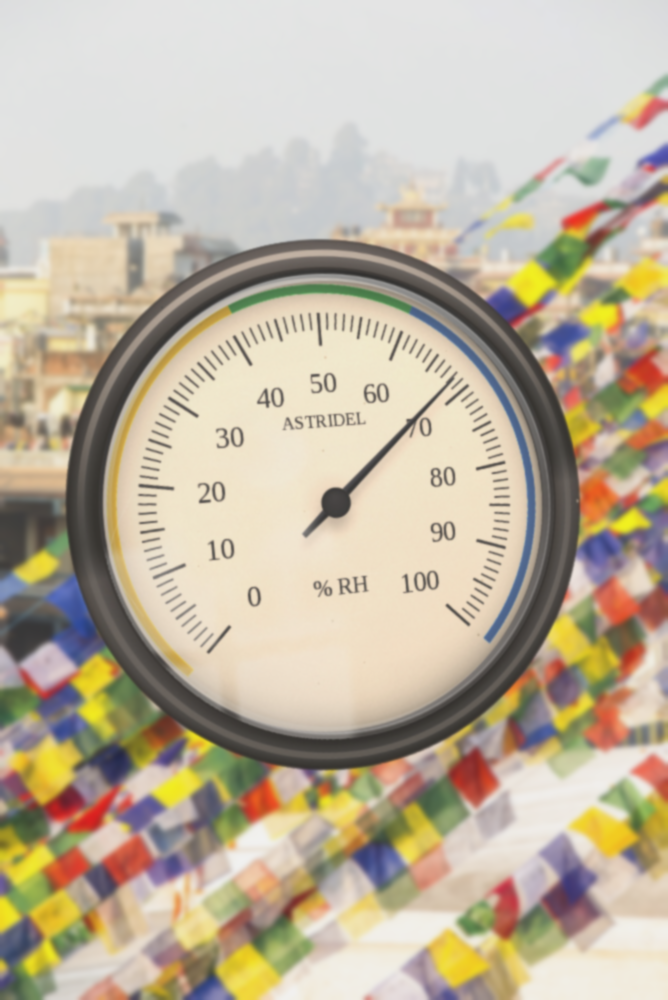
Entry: 68%
